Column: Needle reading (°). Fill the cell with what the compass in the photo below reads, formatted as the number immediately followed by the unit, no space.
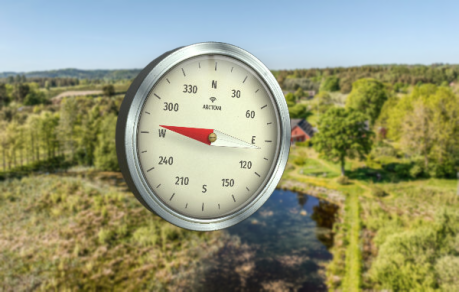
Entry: 277.5°
